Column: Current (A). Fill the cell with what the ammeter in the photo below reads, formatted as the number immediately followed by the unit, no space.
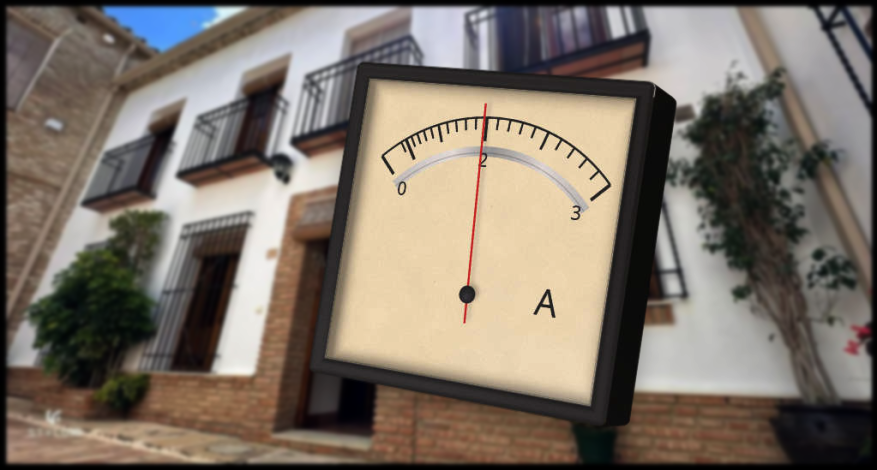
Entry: 2A
